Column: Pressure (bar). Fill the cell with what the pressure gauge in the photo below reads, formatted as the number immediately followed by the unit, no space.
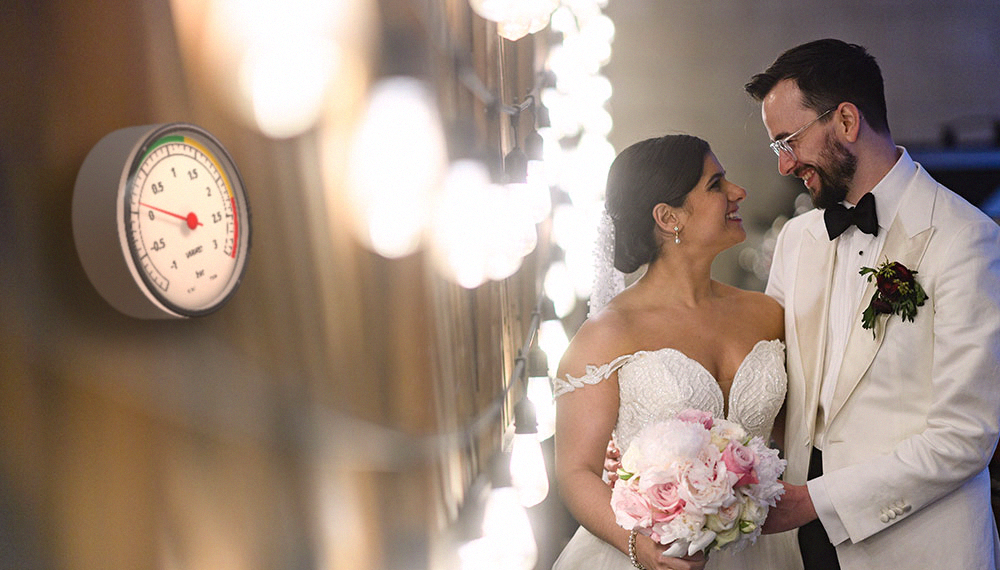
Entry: 0.1bar
